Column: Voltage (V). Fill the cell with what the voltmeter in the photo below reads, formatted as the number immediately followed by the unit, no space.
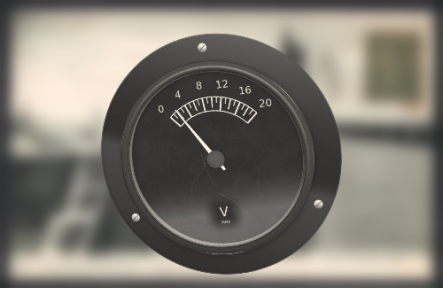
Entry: 2V
